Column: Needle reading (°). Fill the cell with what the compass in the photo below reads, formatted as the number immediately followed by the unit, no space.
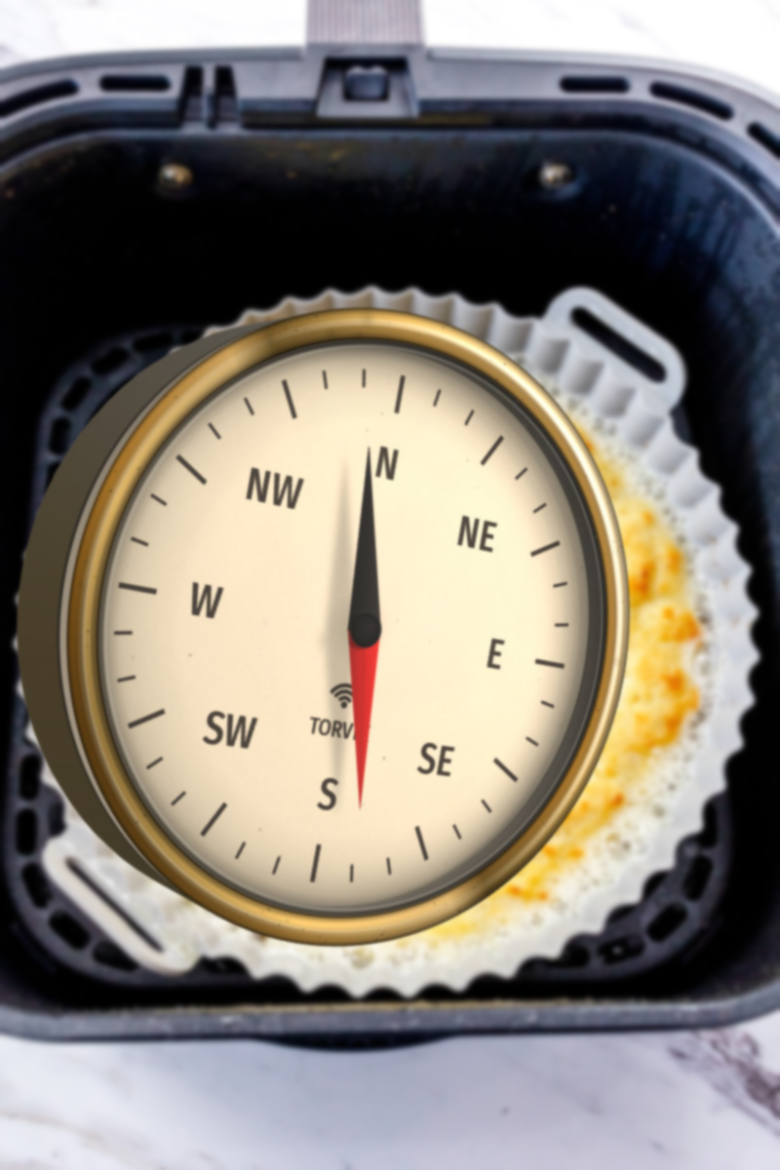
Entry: 170°
